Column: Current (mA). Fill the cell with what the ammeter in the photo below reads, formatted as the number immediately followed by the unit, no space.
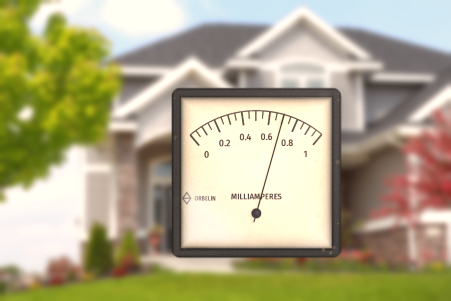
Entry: 0.7mA
